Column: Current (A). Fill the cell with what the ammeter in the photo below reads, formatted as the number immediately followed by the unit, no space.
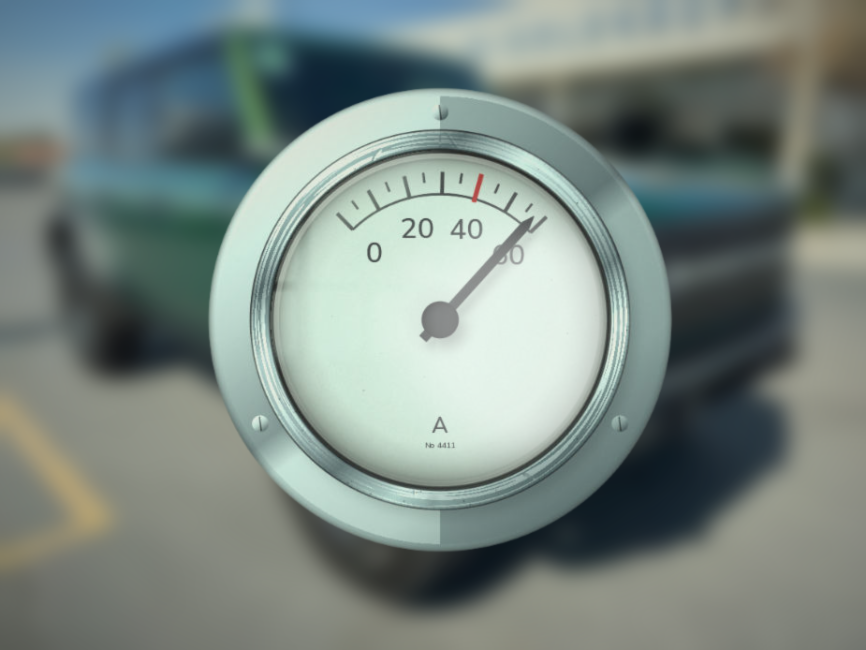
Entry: 57.5A
